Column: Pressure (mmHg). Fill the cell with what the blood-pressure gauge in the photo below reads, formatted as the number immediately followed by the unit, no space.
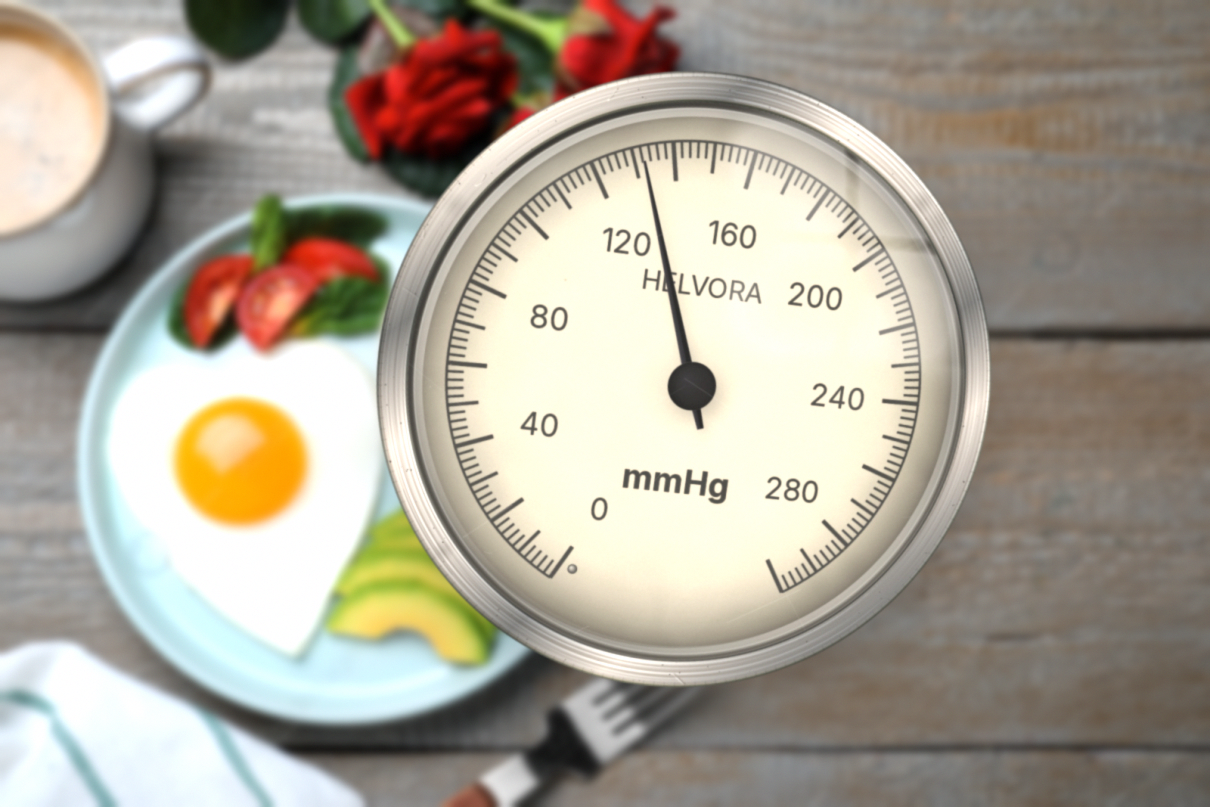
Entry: 132mmHg
